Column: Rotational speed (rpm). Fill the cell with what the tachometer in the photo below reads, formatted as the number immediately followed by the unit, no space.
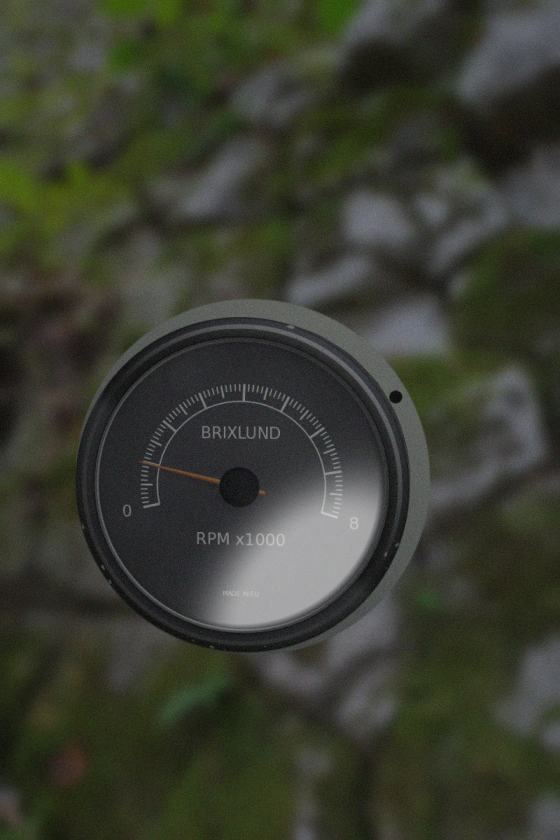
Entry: 1000rpm
